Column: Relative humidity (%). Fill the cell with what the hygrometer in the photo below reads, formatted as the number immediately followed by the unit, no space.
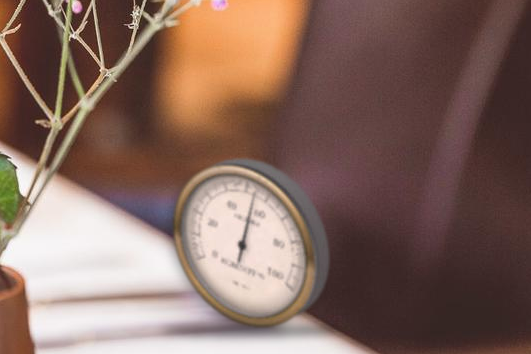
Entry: 55%
